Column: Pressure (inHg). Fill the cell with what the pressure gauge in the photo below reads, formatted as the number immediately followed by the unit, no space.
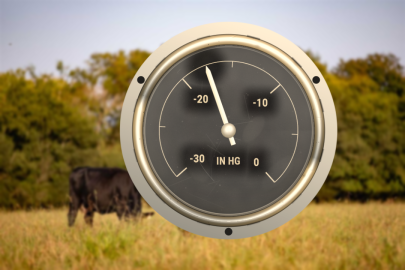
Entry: -17.5inHg
